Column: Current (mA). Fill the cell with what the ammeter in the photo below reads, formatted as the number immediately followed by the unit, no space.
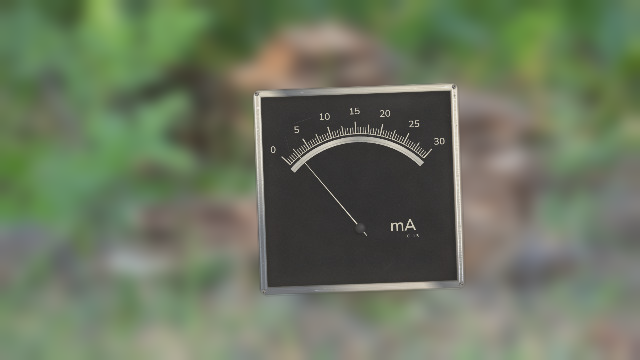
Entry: 2.5mA
